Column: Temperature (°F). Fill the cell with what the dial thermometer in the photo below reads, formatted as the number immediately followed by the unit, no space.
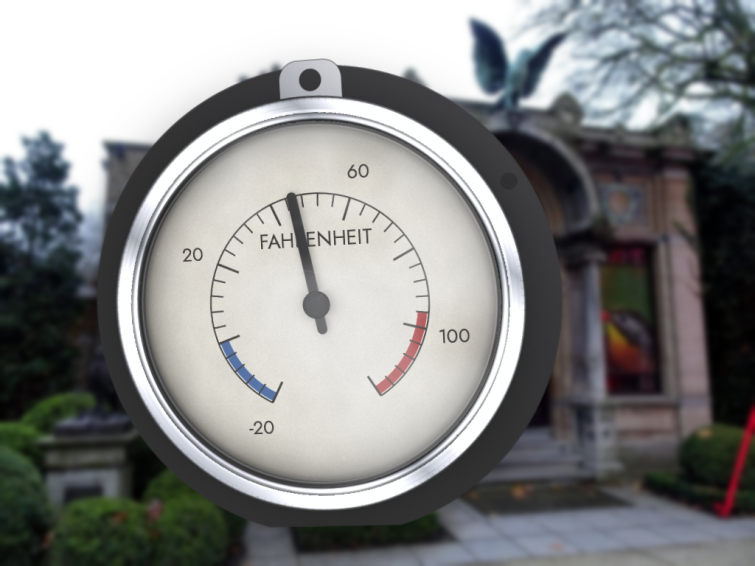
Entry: 46°F
